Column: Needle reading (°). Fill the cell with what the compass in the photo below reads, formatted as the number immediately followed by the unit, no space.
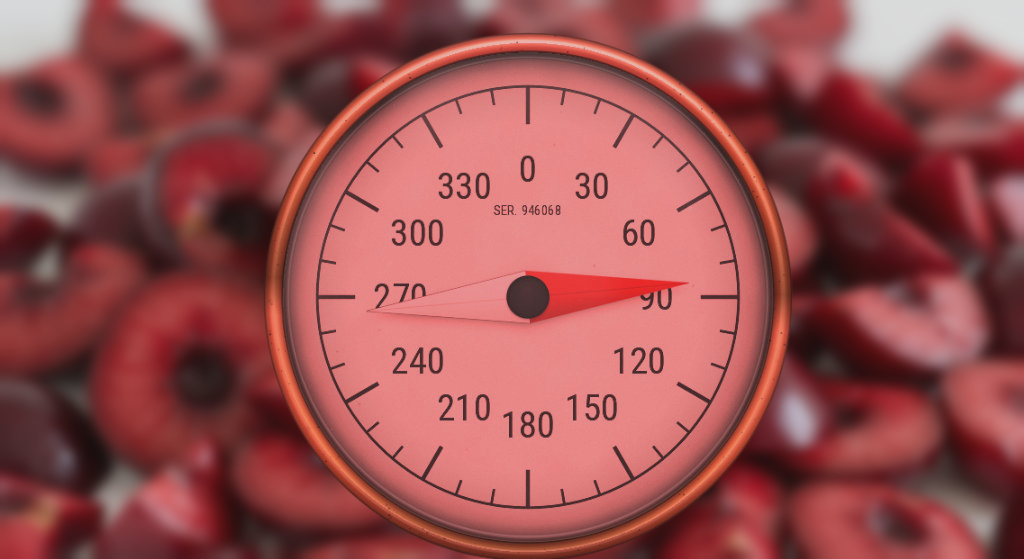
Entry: 85°
